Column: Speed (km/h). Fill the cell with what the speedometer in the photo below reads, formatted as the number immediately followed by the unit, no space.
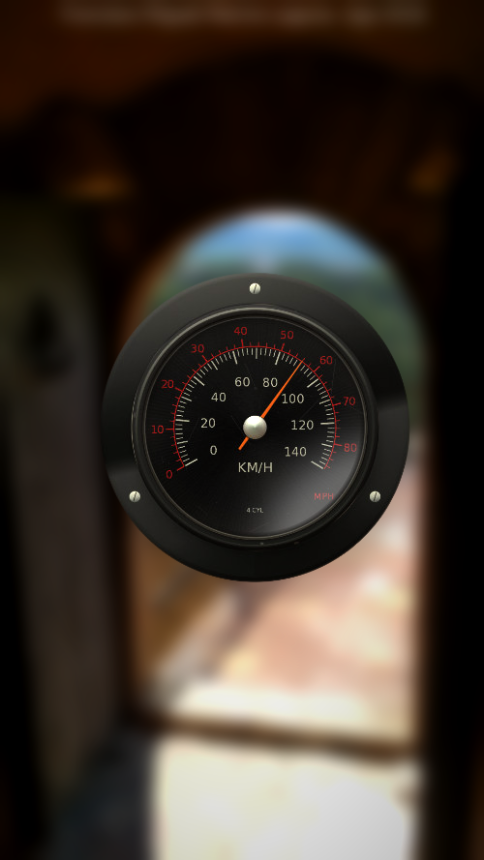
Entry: 90km/h
